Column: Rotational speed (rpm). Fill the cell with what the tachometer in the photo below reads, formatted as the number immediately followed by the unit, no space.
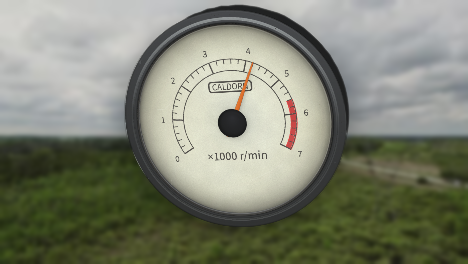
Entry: 4200rpm
